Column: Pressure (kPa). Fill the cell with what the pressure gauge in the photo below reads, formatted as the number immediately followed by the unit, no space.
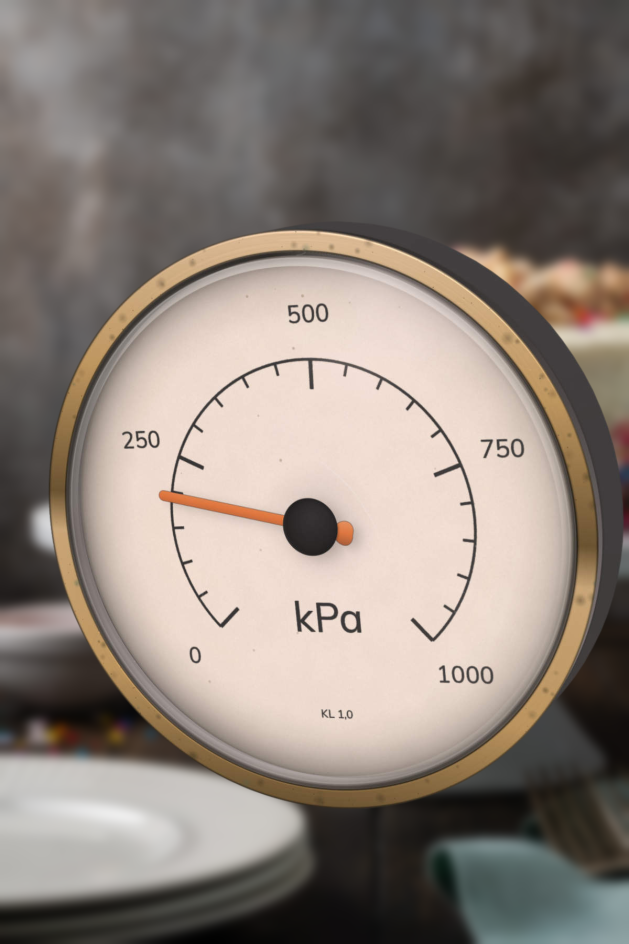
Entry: 200kPa
